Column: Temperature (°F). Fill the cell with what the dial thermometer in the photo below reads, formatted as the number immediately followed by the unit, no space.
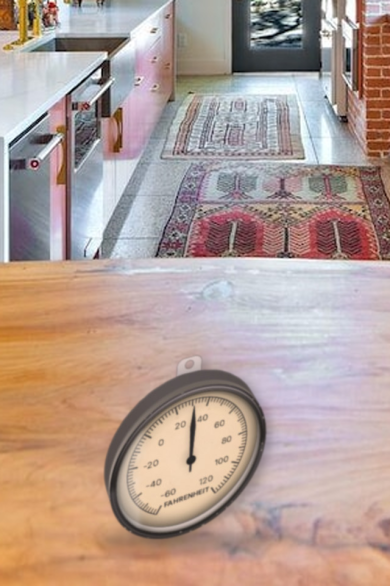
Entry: 30°F
